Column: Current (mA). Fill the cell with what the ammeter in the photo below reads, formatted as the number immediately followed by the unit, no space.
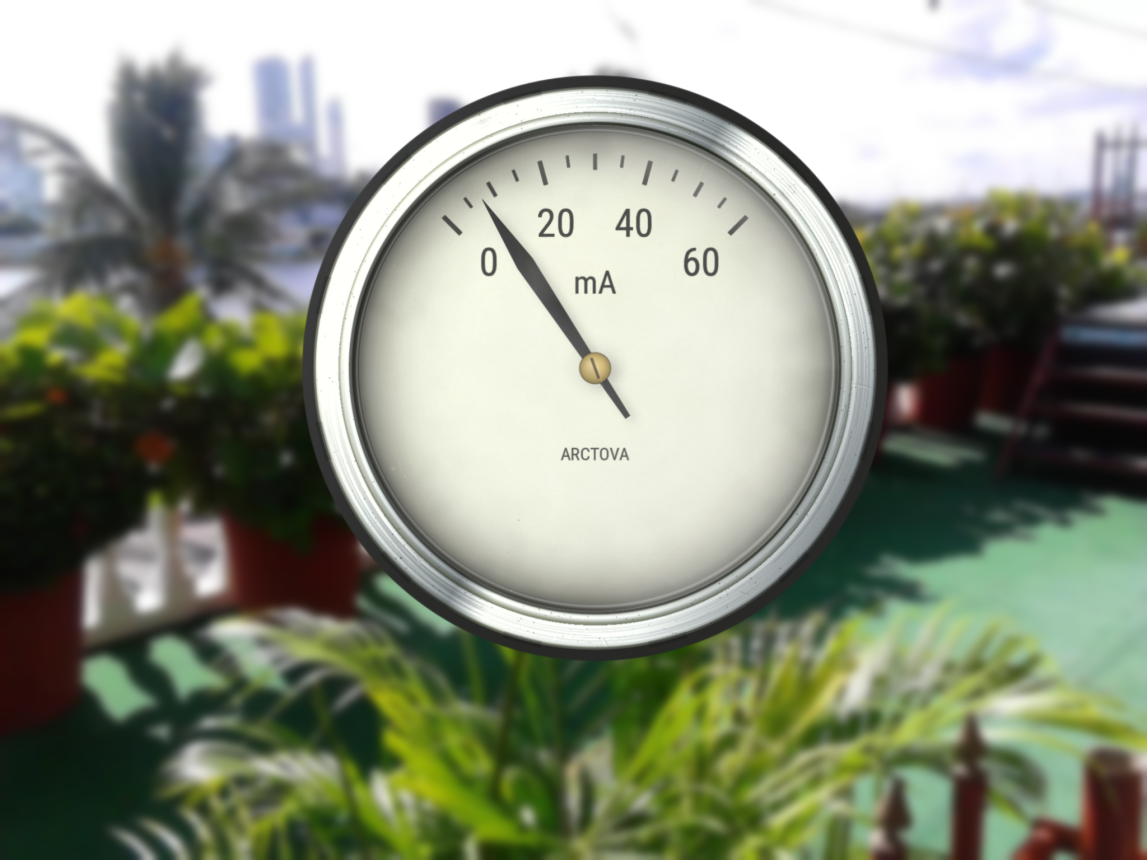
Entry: 7.5mA
